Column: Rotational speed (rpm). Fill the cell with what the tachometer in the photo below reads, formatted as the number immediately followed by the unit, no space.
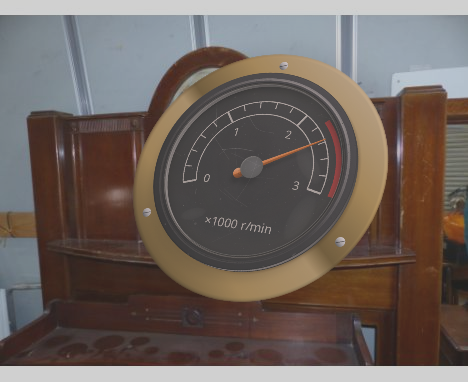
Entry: 2400rpm
